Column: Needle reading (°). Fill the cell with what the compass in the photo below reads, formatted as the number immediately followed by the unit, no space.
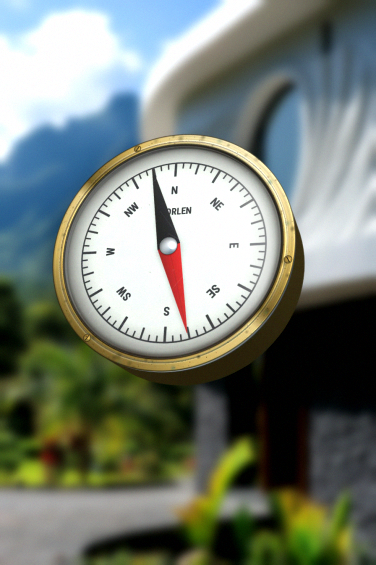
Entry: 165°
